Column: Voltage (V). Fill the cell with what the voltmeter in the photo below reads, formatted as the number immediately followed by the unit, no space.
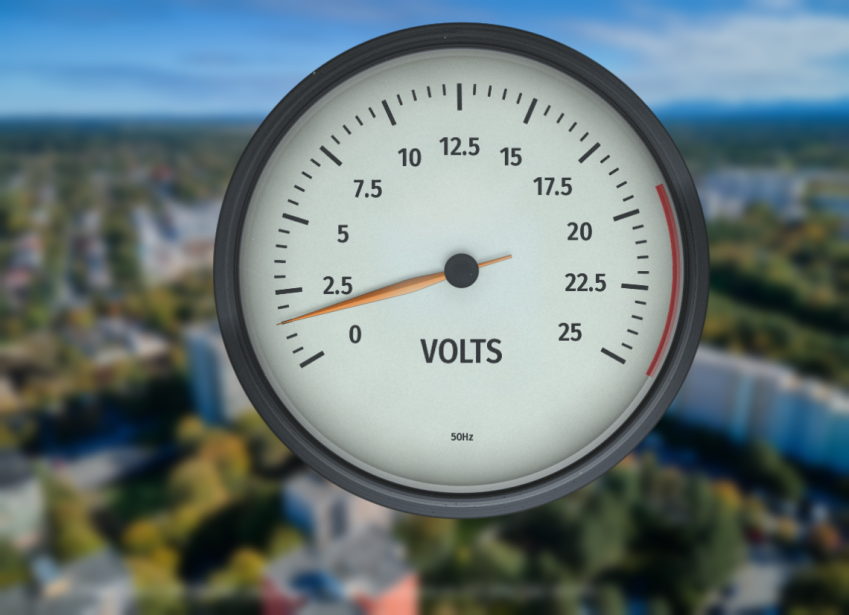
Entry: 1.5V
